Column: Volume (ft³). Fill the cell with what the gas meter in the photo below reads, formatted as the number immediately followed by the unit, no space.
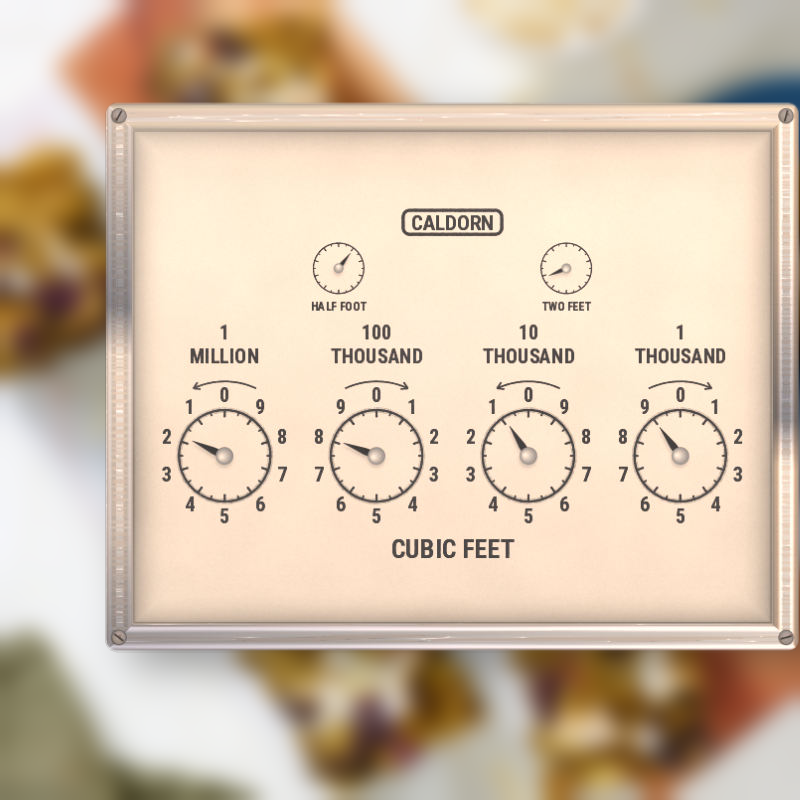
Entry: 180900ft³
